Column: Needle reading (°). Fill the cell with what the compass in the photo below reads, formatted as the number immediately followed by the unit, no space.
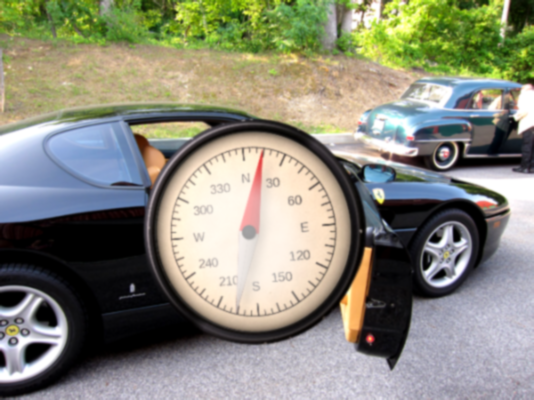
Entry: 15°
